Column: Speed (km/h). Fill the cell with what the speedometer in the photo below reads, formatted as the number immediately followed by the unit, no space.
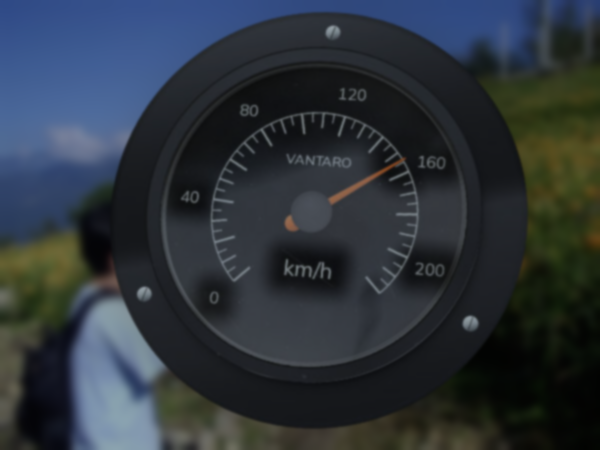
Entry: 155km/h
